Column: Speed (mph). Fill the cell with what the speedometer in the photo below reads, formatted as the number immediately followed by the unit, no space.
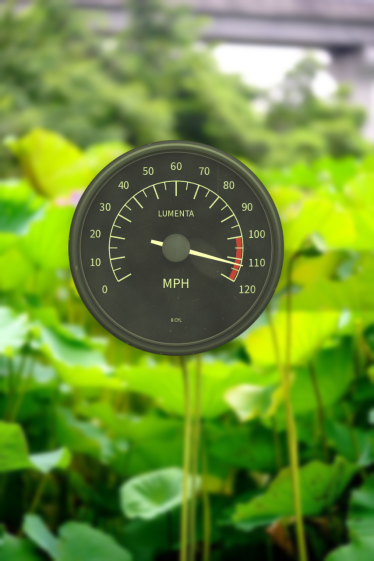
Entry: 112.5mph
